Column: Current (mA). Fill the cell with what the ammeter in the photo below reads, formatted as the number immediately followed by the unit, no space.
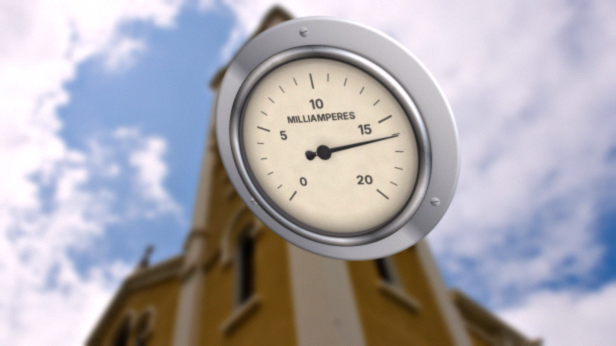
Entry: 16mA
